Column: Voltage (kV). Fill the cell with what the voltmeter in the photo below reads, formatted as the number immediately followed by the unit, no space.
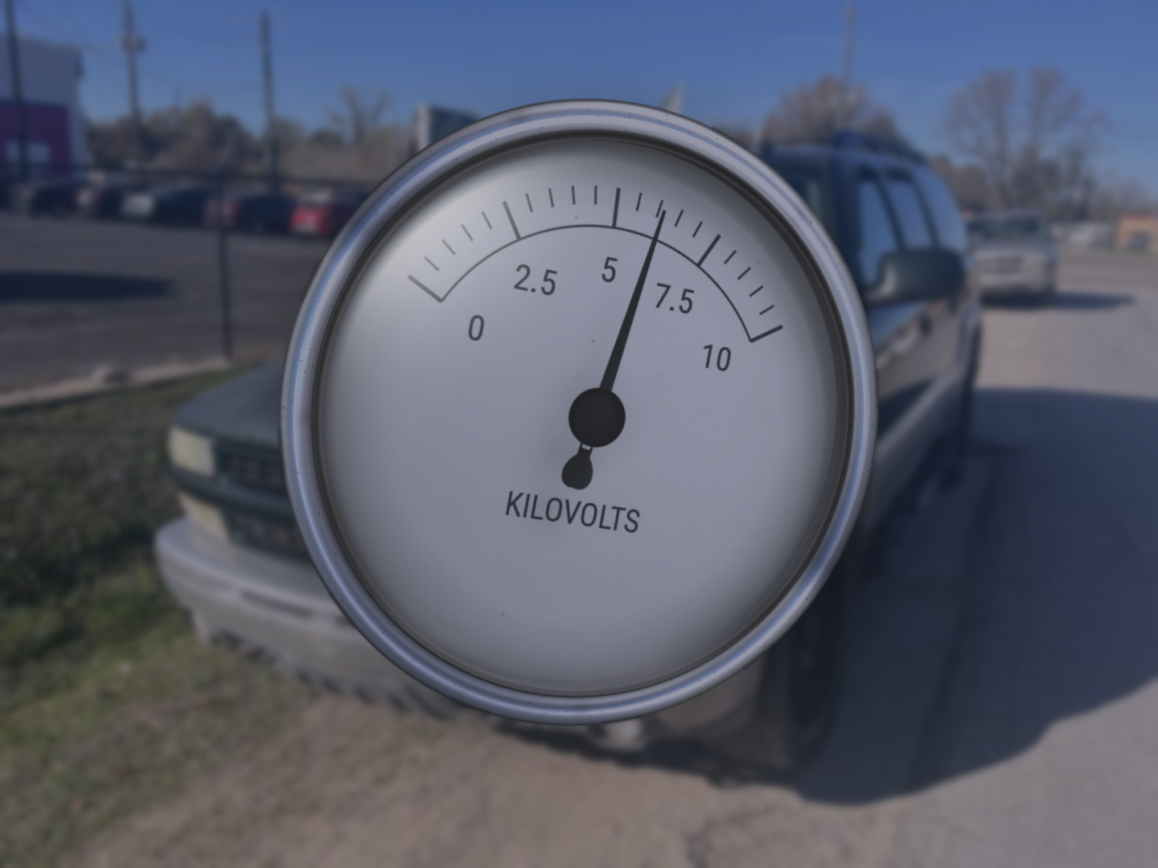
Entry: 6kV
